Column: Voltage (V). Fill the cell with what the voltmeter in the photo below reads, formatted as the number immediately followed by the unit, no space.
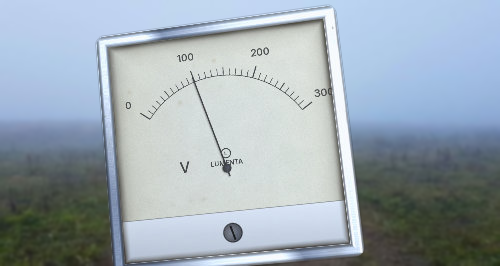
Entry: 100V
